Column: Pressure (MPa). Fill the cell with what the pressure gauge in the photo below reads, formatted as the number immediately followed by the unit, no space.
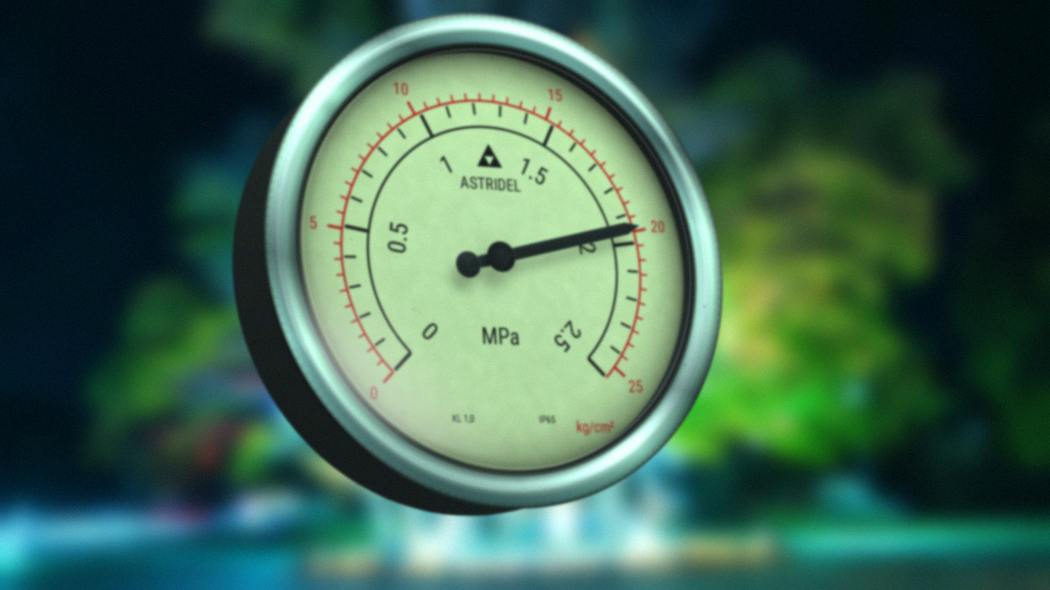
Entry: 1.95MPa
